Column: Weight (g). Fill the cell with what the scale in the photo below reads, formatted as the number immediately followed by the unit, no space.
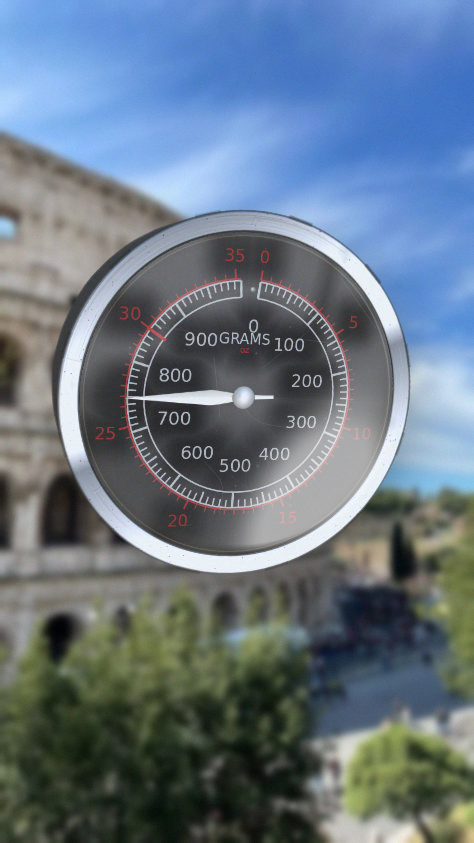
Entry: 750g
